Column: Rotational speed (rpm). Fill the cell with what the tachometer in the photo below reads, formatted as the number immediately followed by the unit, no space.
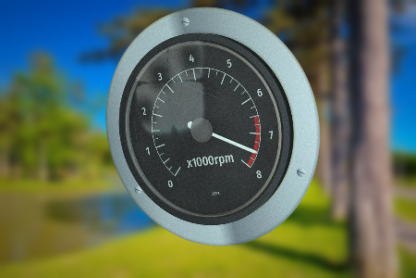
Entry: 7500rpm
